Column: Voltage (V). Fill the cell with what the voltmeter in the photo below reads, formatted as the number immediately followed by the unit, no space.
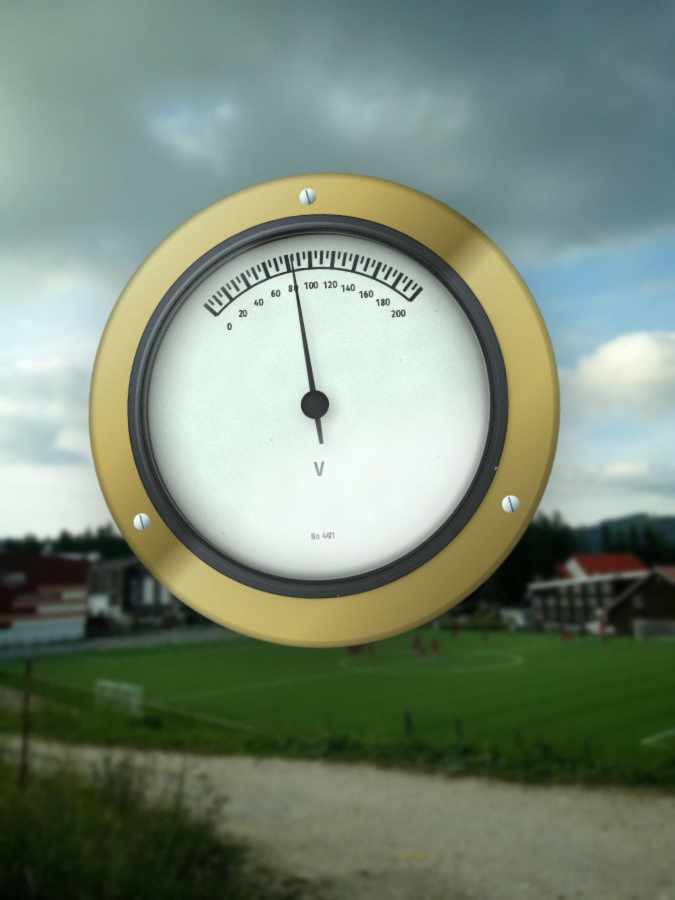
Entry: 85V
